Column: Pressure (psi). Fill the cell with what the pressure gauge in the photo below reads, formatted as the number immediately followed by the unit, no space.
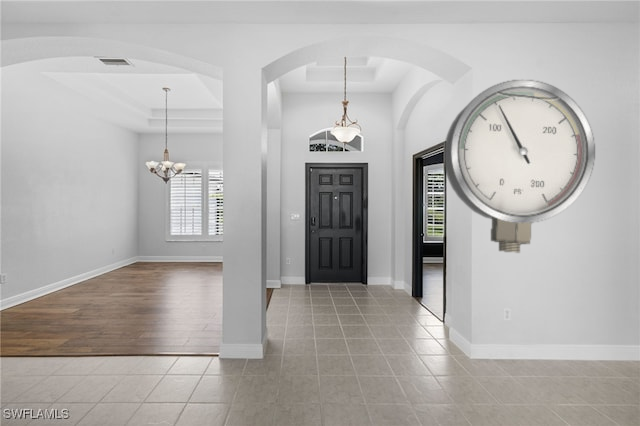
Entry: 120psi
